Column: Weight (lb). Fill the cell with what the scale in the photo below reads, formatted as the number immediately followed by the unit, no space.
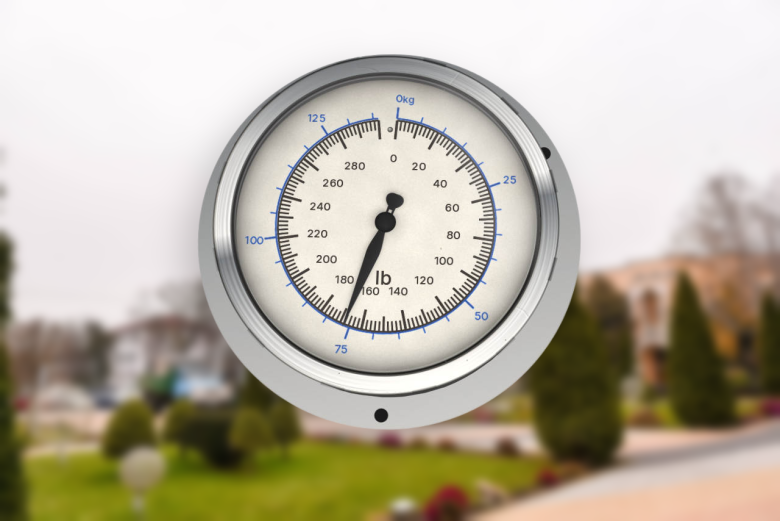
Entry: 168lb
